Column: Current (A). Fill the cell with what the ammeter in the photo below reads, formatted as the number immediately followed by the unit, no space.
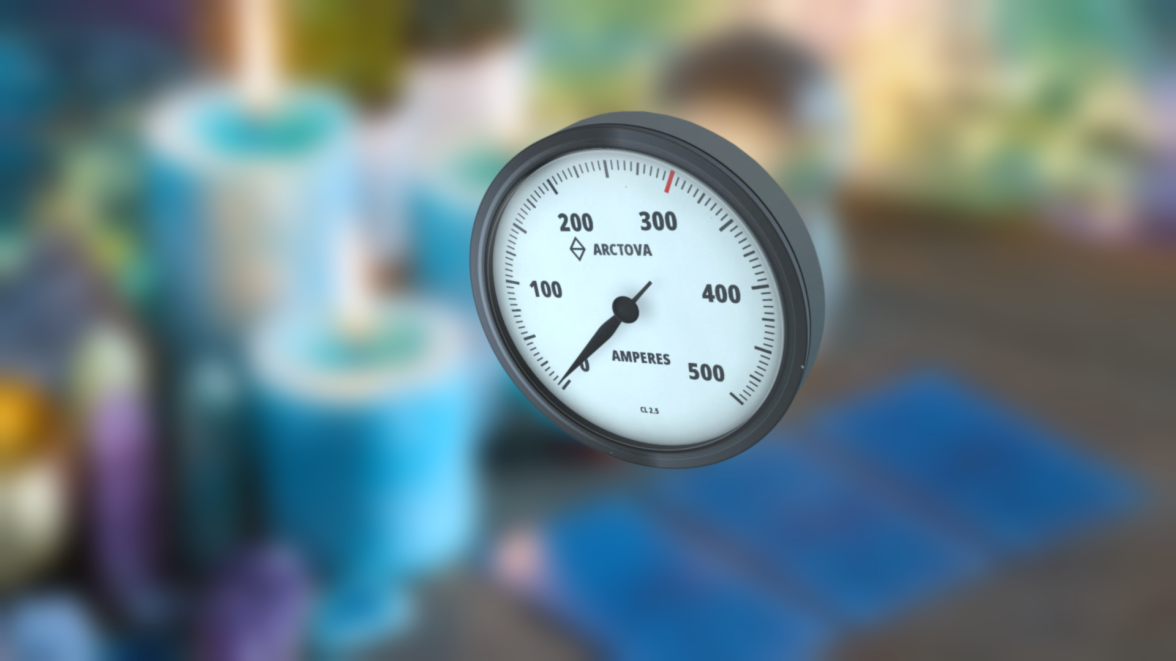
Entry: 5A
